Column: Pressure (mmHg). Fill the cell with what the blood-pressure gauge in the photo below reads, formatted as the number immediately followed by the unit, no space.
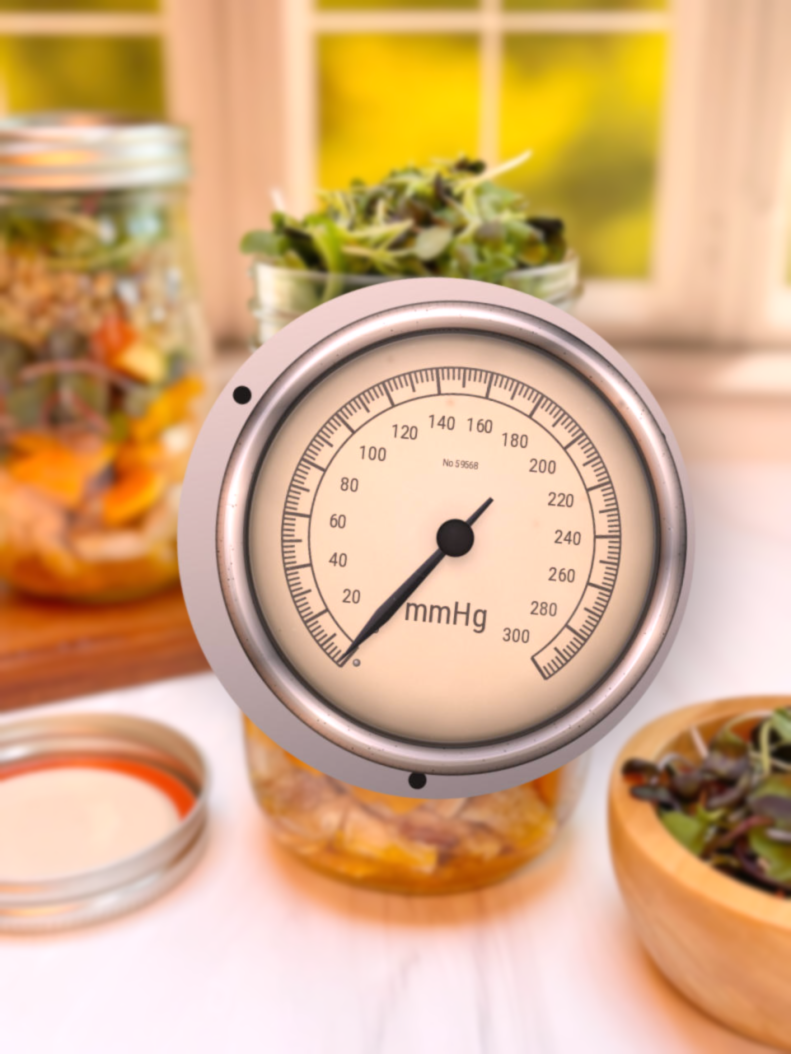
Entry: 2mmHg
